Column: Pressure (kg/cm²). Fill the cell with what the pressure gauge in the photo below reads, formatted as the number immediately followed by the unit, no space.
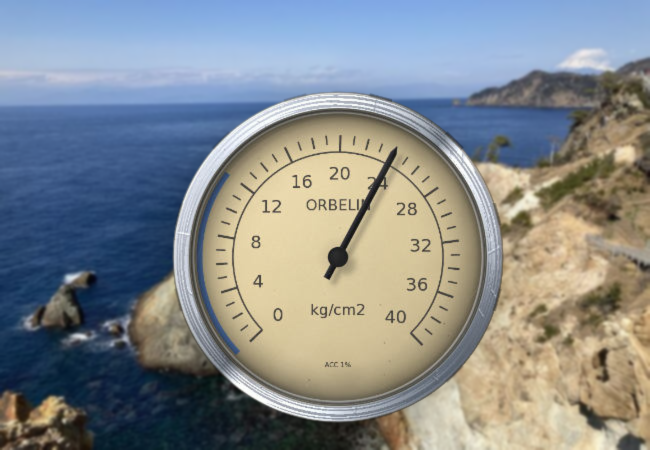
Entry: 24kg/cm²
